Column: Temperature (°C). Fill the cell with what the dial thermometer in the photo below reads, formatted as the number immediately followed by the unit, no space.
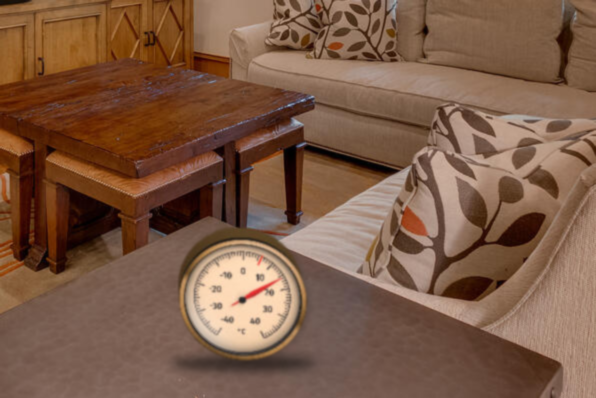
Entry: 15°C
